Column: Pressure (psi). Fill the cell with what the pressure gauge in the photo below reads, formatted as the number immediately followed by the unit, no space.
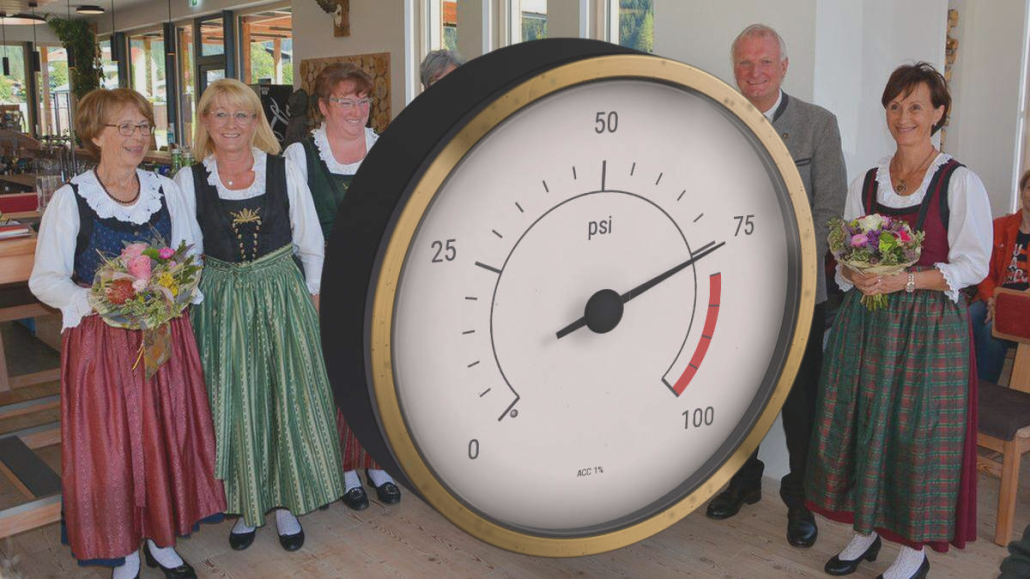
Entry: 75psi
